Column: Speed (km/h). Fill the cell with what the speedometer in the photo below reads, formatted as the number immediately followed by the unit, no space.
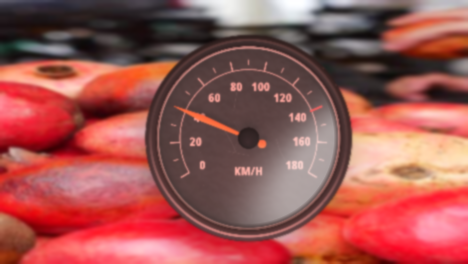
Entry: 40km/h
